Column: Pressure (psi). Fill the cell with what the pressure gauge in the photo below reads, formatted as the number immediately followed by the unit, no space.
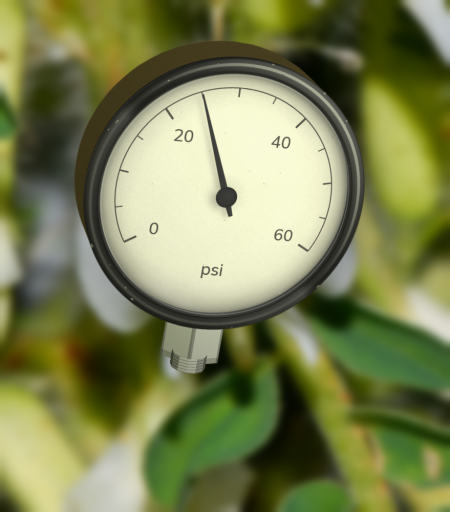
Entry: 25psi
